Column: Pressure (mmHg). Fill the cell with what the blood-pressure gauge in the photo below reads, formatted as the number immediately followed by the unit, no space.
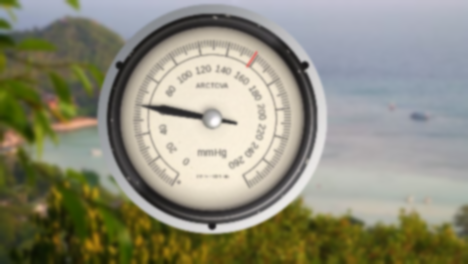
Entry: 60mmHg
